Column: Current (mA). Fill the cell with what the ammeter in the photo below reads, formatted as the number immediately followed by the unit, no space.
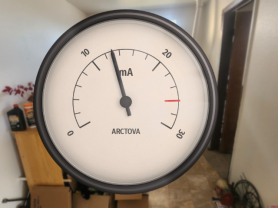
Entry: 13mA
